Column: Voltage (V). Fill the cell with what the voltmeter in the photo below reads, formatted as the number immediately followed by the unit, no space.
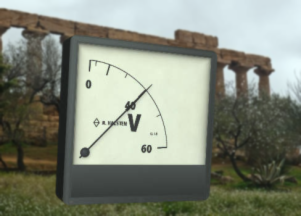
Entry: 40V
